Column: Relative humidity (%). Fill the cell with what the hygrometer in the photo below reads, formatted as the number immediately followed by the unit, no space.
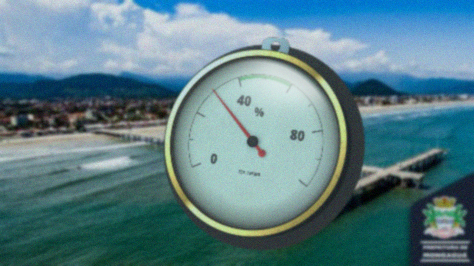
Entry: 30%
